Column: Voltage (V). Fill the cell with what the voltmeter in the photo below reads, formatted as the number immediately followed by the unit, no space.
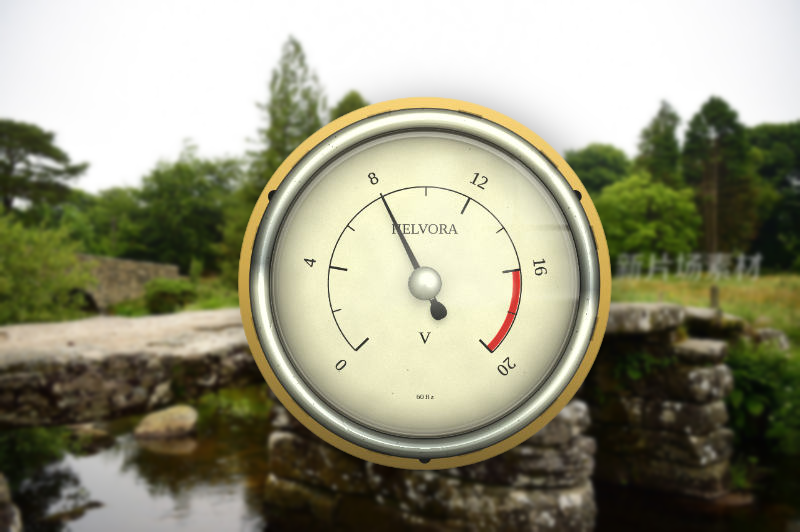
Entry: 8V
